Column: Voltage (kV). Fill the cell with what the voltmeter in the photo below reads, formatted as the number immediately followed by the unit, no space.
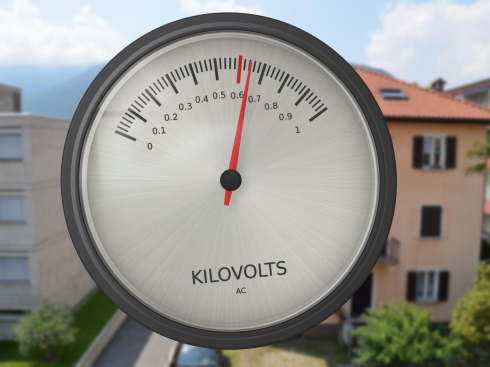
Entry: 0.64kV
